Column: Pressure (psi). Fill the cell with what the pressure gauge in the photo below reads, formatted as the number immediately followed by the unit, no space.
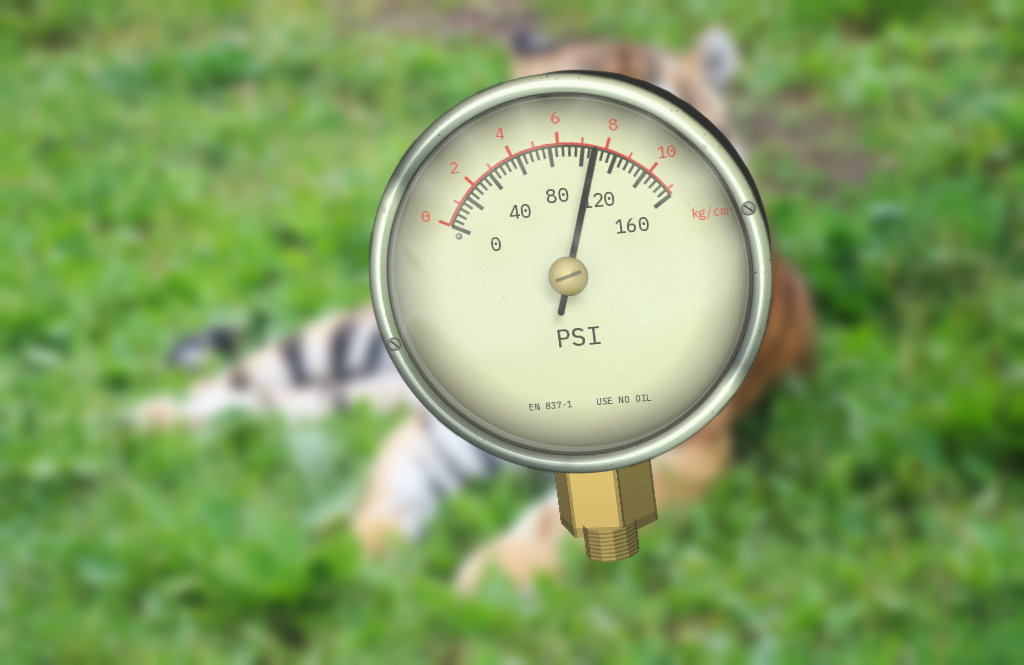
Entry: 108psi
